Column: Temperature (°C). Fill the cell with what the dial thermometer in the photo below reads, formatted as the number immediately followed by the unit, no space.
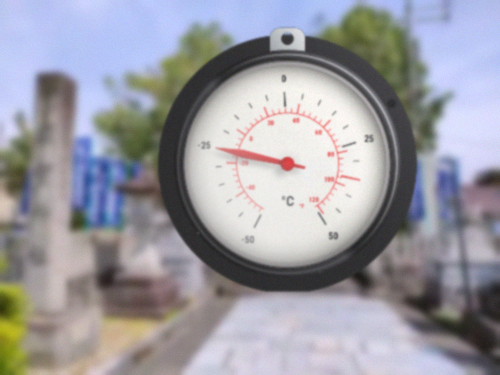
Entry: -25°C
